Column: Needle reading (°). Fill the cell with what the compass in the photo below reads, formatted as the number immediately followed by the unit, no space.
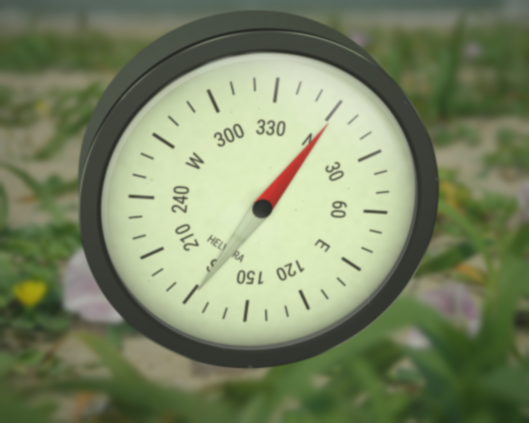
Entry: 0°
